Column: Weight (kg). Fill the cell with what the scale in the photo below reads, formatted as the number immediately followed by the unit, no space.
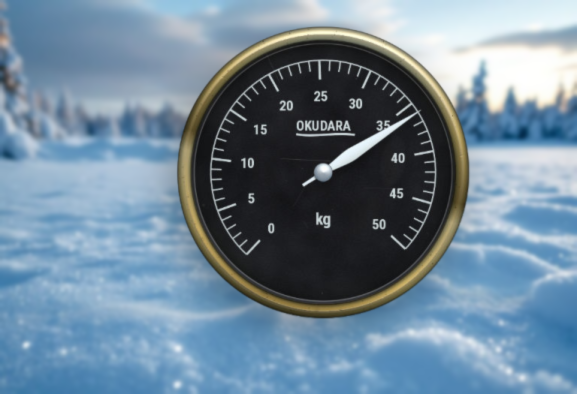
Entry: 36kg
